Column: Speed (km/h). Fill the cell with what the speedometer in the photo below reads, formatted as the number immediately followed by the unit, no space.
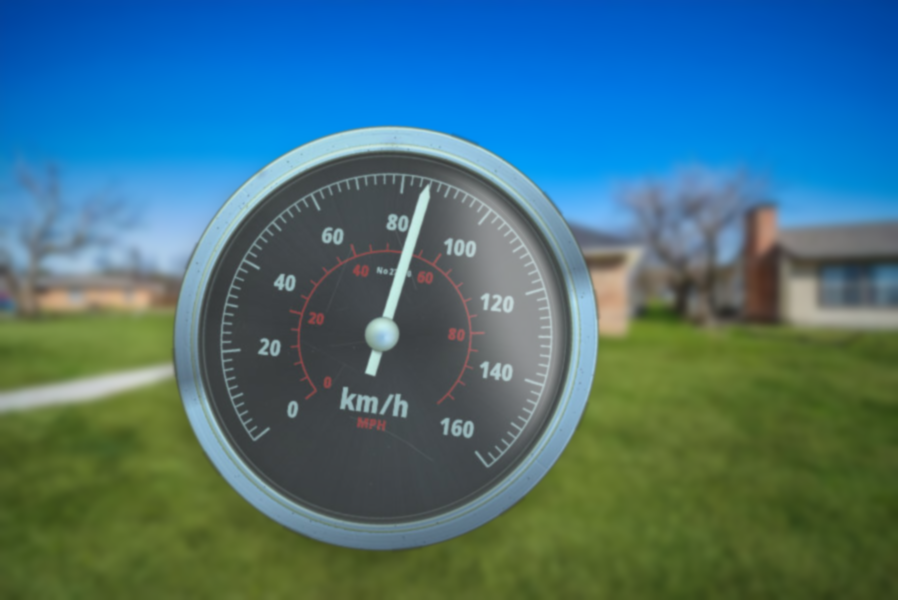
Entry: 86km/h
